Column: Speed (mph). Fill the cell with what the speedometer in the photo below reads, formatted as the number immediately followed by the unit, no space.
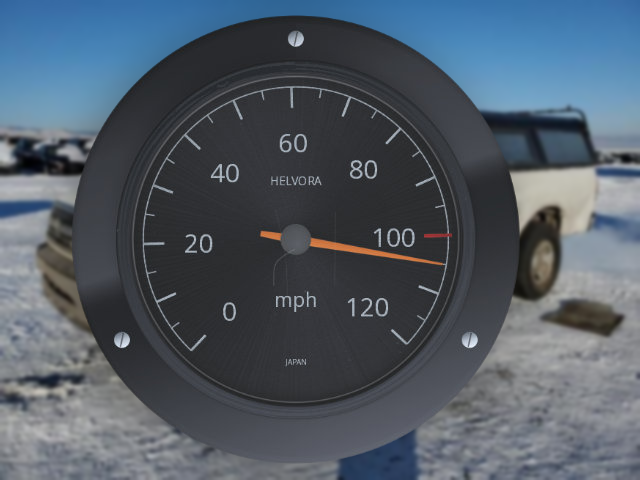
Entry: 105mph
